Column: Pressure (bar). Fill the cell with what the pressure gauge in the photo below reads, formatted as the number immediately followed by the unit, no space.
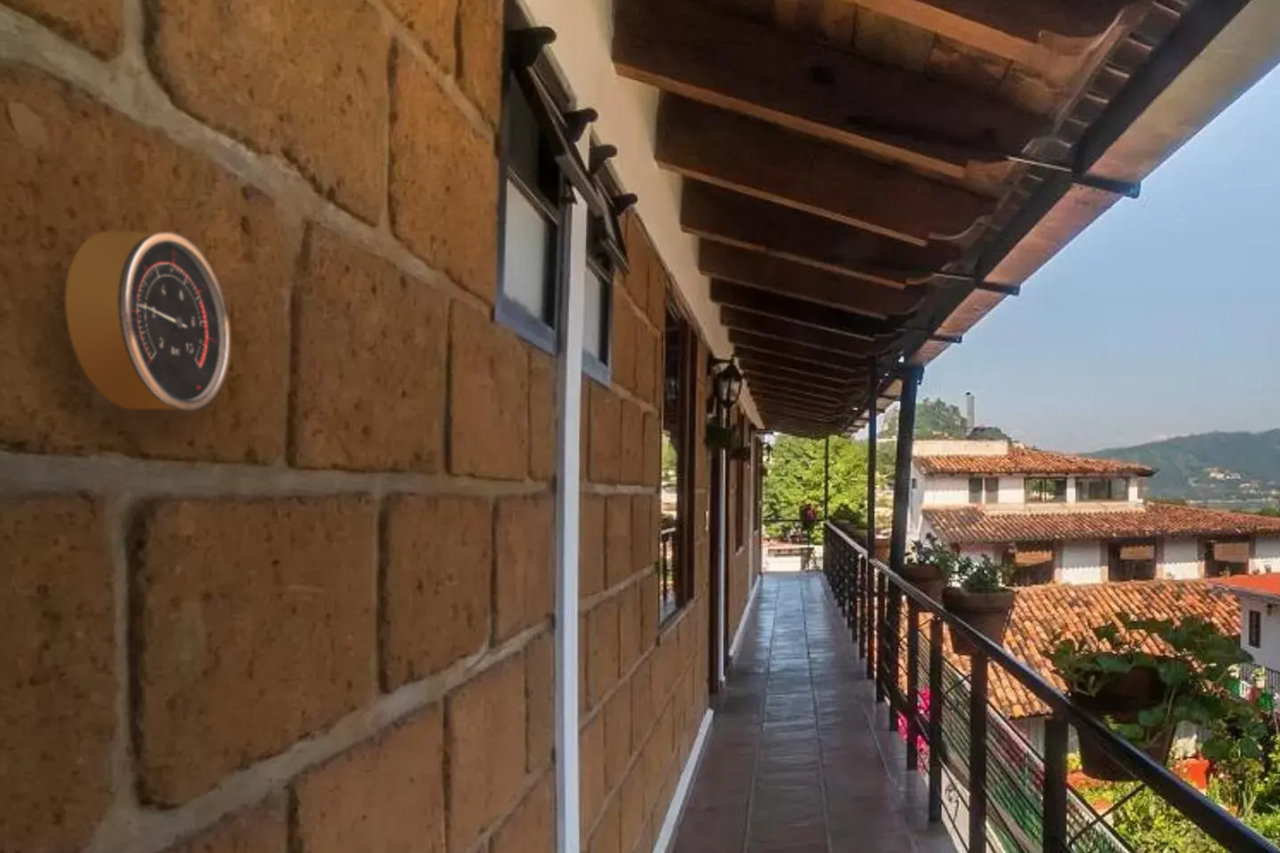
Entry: 2bar
